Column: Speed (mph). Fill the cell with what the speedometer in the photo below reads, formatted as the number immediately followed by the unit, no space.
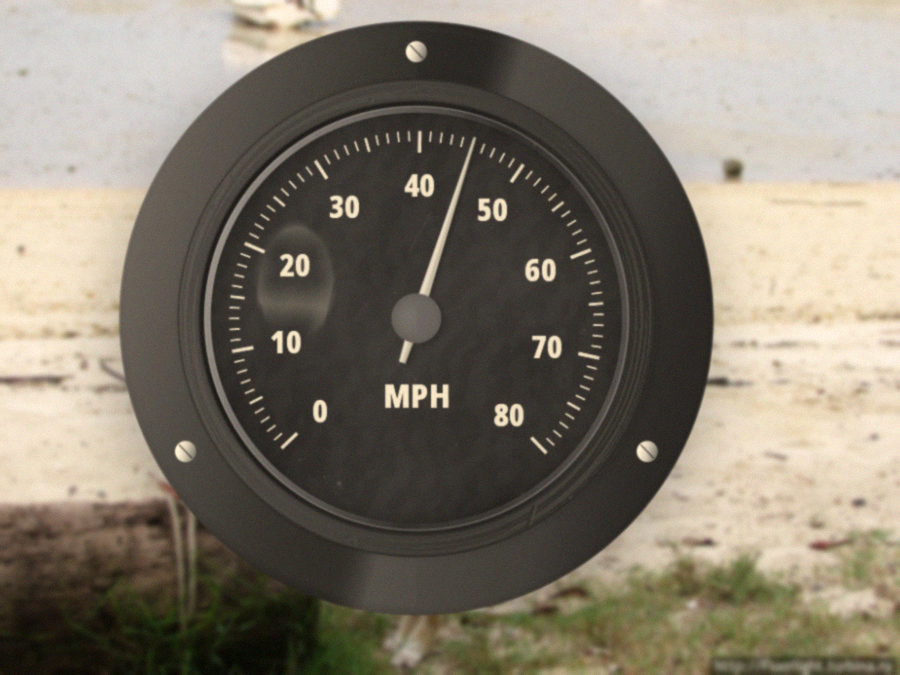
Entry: 45mph
